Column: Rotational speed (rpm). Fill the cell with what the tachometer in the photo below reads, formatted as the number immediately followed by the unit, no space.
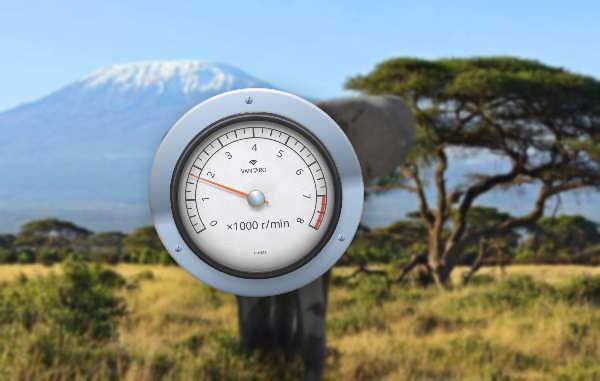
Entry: 1750rpm
